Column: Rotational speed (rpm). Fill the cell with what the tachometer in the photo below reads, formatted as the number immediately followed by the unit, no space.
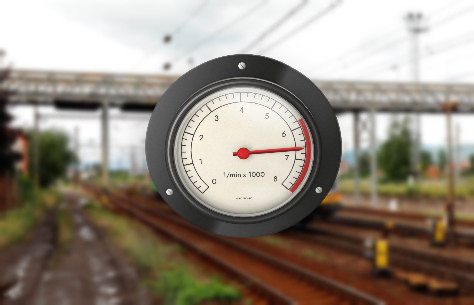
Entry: 6600rpm
